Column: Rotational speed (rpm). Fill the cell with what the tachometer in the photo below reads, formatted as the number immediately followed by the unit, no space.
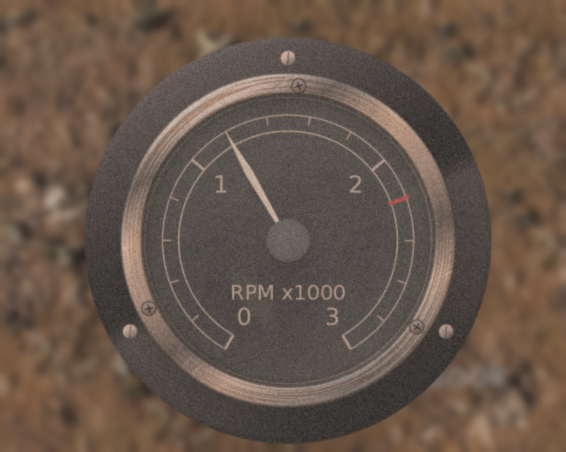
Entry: 1200rpm
